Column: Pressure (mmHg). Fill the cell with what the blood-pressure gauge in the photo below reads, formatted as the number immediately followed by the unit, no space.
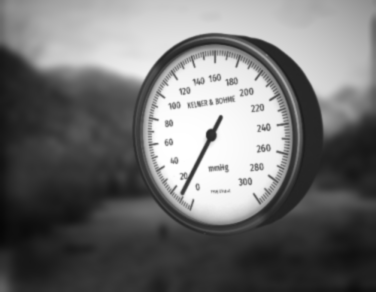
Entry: 10mmHg
